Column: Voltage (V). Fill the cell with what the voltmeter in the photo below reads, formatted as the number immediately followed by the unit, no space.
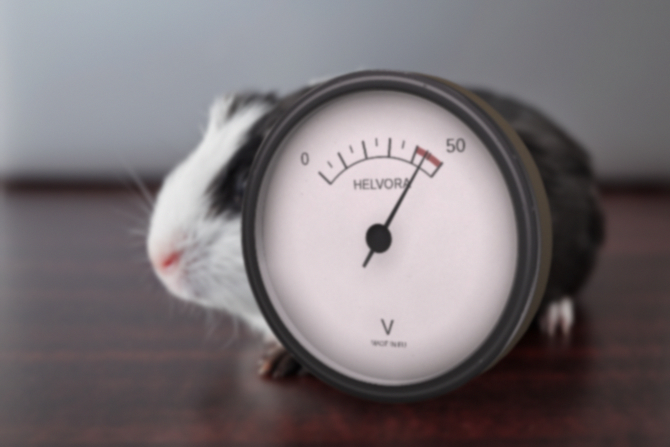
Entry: 45V
